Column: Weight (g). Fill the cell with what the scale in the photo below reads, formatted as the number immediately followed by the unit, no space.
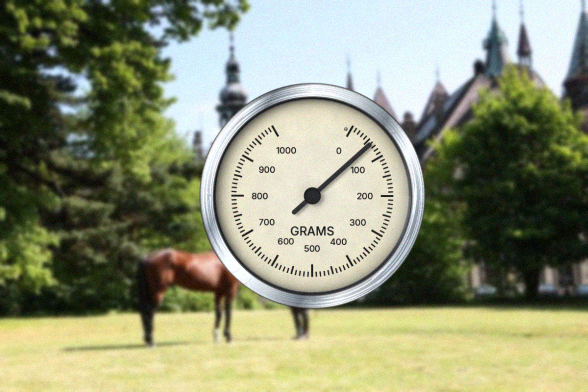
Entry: 60g
